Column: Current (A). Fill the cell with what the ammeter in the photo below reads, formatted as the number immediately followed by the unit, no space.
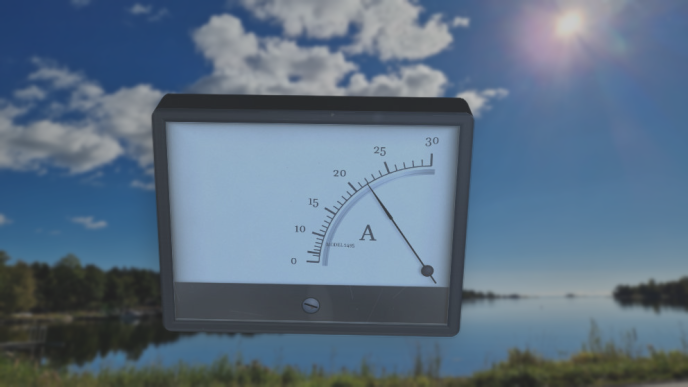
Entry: 22A
